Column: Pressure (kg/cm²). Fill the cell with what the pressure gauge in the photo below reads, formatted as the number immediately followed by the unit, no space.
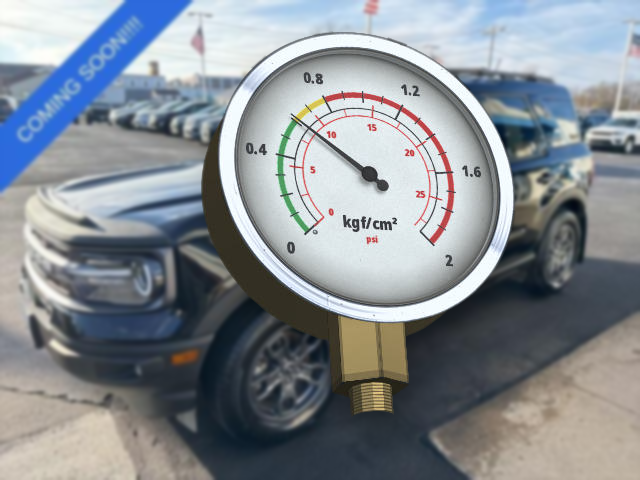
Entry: 0.6kg/cm²
